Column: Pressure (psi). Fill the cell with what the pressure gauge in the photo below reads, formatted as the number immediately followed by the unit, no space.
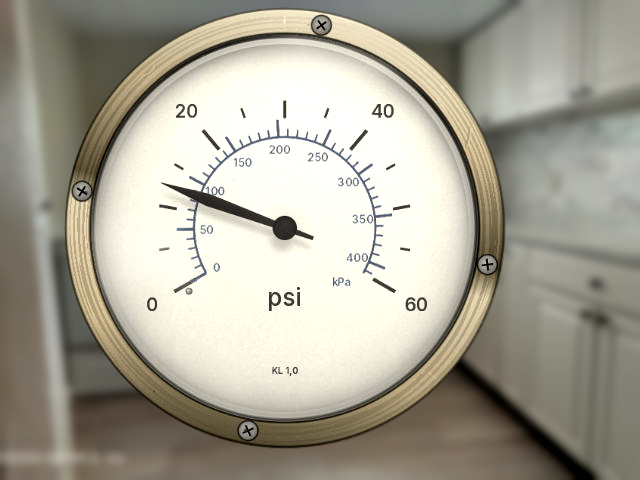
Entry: 12.5psi
